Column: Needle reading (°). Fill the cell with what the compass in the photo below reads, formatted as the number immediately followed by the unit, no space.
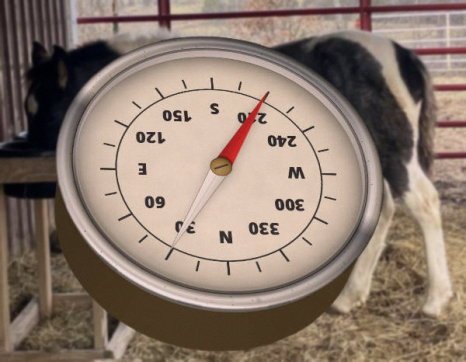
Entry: 210°
